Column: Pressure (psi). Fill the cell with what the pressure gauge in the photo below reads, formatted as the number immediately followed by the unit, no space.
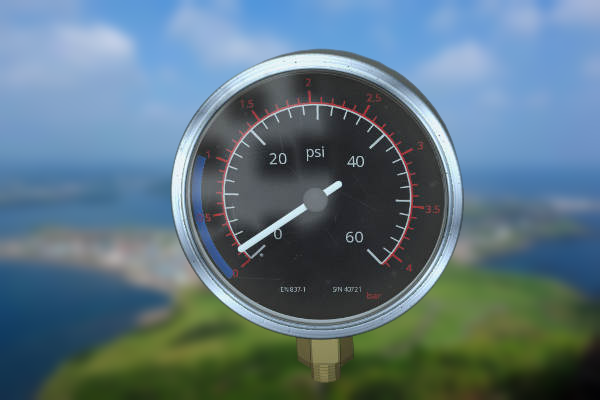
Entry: 2psi
